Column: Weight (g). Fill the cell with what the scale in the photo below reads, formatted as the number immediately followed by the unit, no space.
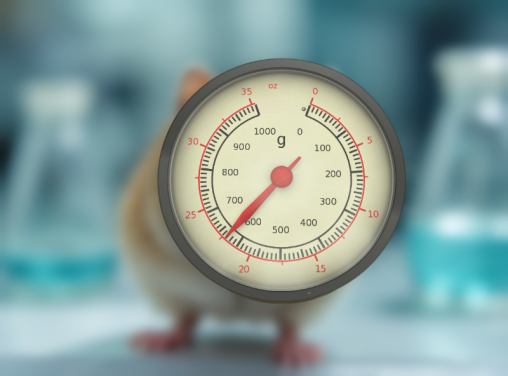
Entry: 630g
